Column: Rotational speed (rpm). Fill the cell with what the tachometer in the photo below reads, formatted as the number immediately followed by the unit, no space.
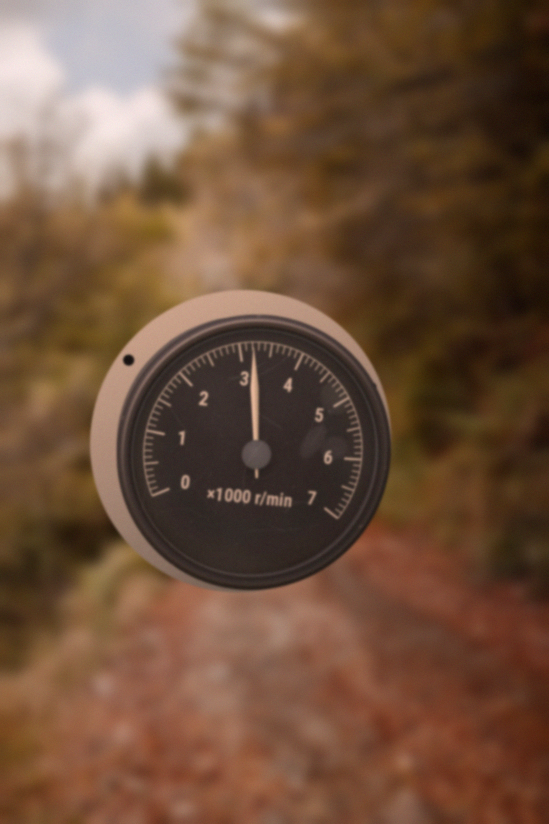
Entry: 3200rpm
